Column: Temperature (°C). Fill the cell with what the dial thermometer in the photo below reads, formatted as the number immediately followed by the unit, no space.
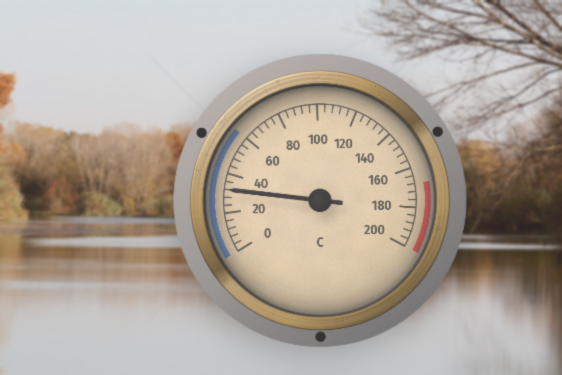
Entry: 32°C
